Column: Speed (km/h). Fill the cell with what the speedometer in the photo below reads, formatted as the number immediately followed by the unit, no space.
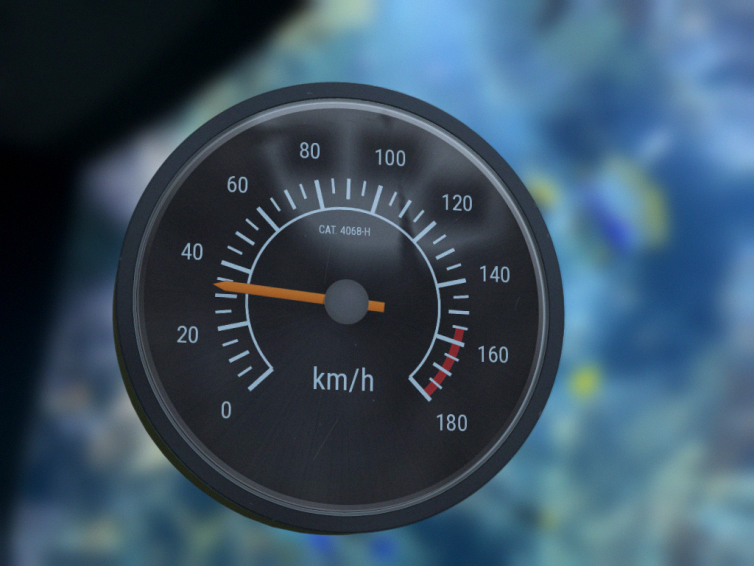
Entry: 32.5km/h
